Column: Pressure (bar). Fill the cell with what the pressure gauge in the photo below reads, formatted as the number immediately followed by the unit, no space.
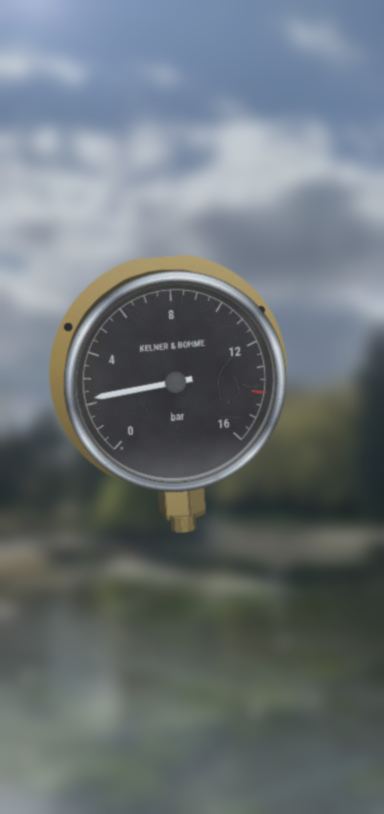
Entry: 2.25bar
